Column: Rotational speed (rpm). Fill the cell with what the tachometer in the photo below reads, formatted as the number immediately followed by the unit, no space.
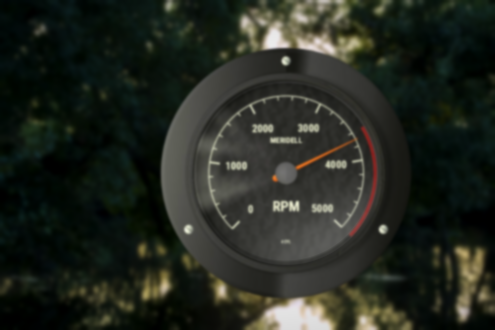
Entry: 3700rpm
